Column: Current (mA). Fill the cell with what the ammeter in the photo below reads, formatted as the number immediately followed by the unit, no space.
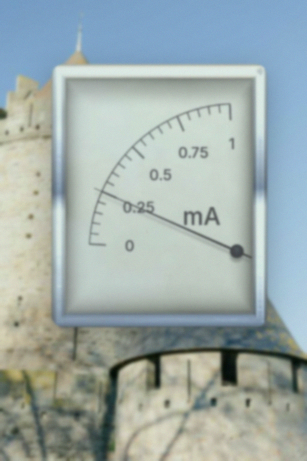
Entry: 0.25mA
